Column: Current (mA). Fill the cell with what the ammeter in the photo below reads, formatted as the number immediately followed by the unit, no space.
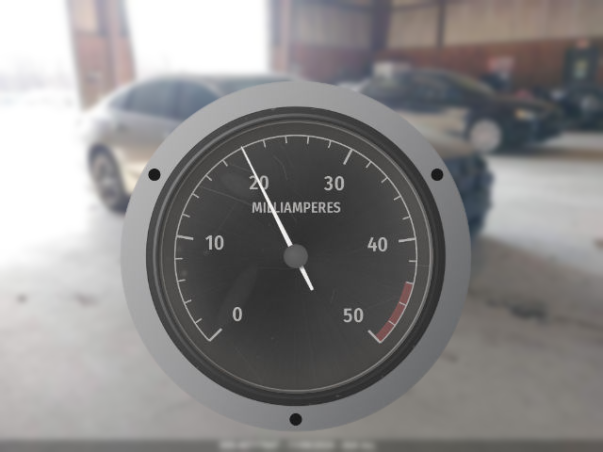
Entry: 20mA
